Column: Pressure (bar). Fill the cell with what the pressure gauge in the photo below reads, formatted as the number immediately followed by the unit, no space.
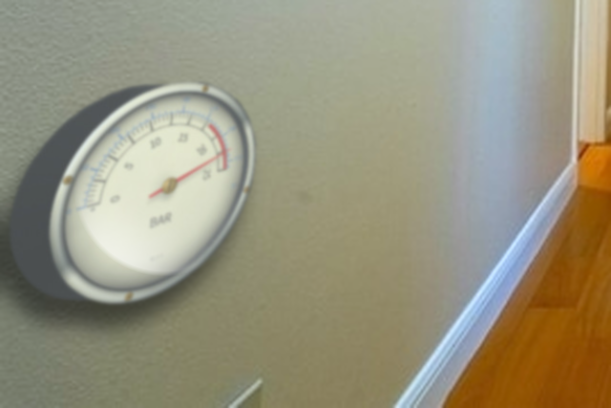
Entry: 22.5bar
